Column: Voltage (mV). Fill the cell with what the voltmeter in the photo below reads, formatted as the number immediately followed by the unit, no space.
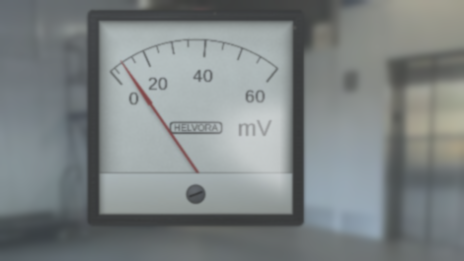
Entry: 10mV
